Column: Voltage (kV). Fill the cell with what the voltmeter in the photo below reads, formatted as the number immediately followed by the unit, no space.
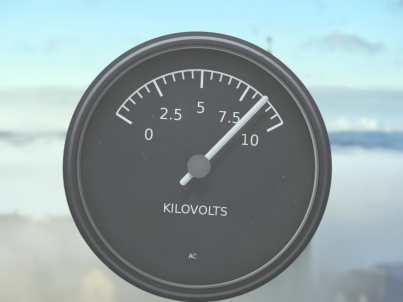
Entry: 8.5kV
